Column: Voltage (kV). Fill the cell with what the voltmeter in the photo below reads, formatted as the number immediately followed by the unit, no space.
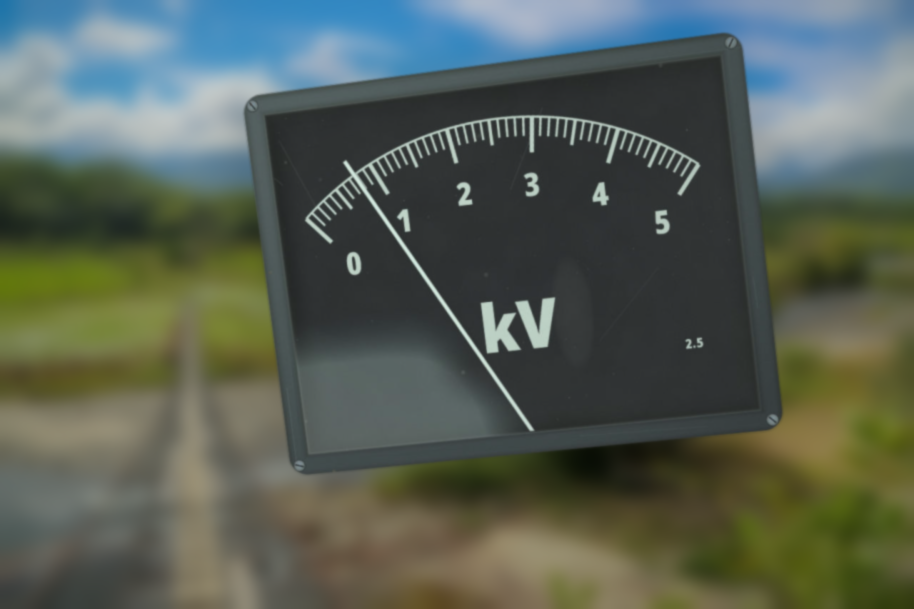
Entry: 0.8kV
